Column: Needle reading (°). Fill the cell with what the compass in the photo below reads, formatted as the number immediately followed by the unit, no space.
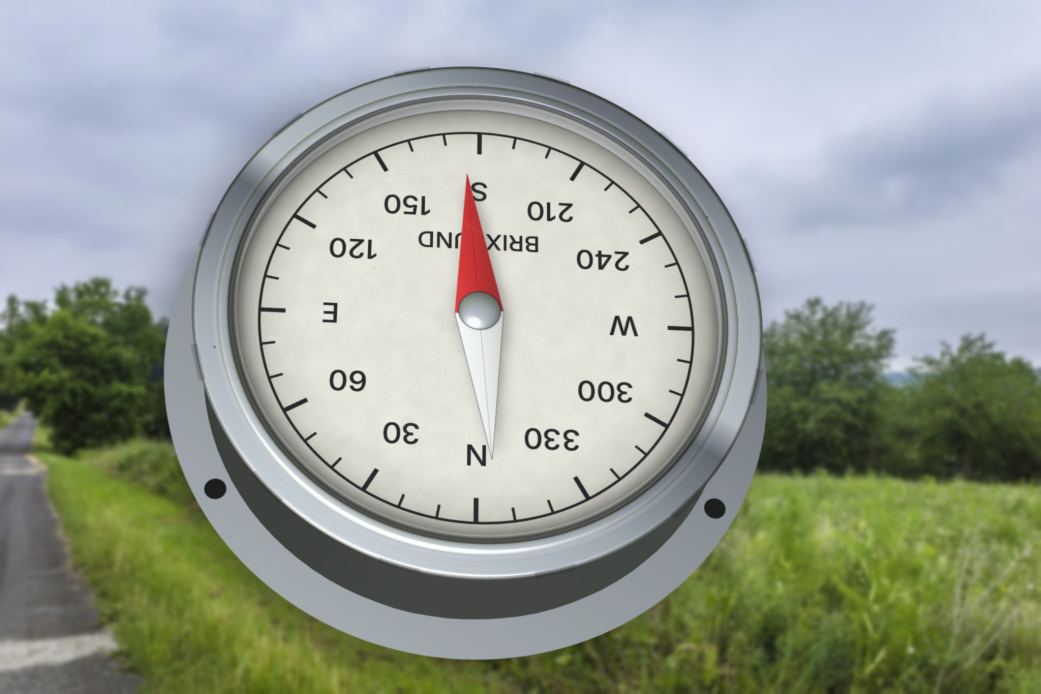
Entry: 175°
